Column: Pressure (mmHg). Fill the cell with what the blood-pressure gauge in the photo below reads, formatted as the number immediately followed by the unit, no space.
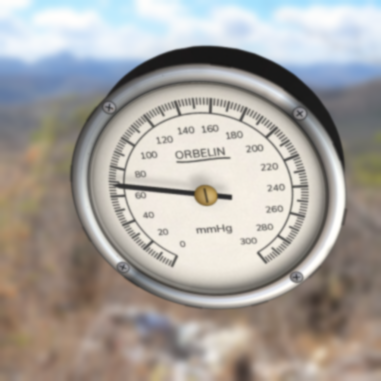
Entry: 70mmHg
